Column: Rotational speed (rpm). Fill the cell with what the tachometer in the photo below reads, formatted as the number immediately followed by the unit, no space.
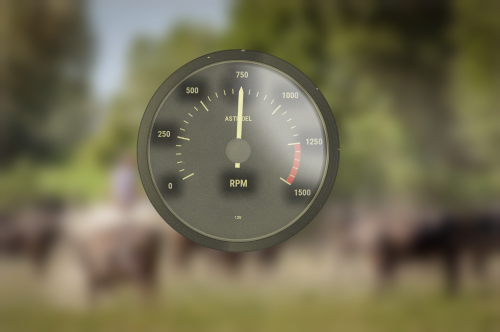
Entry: 750rpm
